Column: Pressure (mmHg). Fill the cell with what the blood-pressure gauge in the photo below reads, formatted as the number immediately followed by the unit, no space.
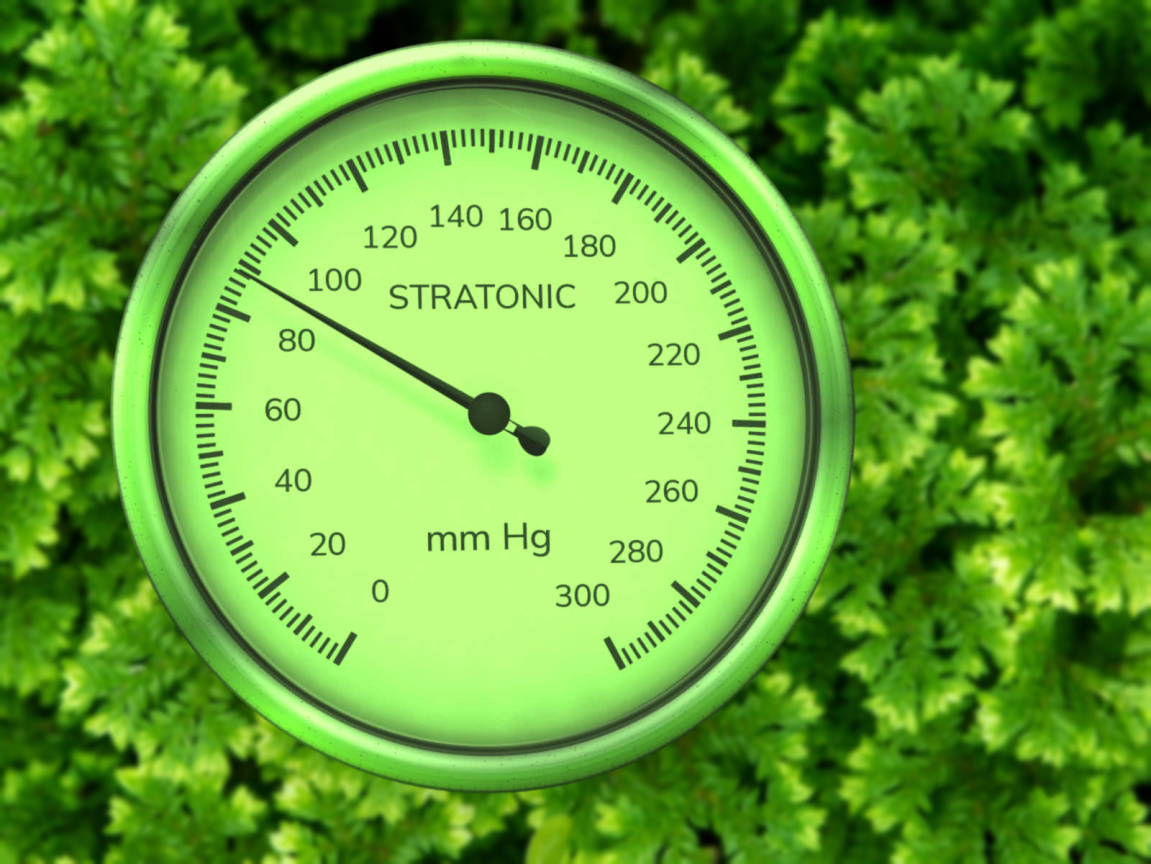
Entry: 88mmHg
